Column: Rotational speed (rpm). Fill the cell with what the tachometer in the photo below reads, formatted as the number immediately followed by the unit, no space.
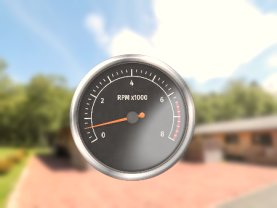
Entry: 600rpm
